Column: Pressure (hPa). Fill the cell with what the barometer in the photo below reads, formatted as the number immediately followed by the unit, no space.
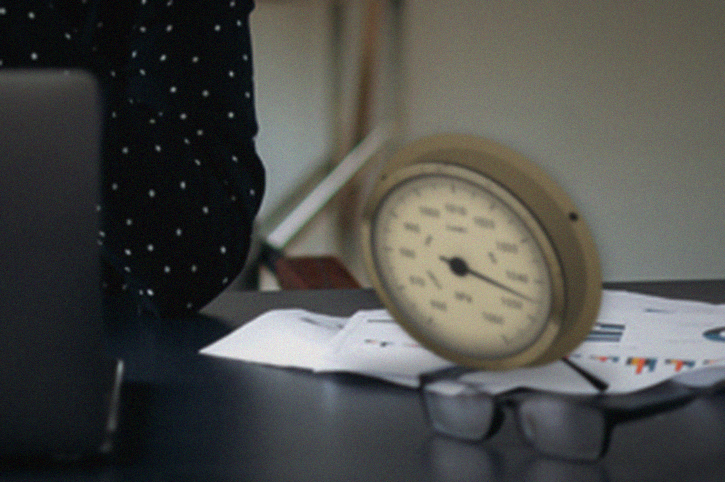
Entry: 1045hPa
